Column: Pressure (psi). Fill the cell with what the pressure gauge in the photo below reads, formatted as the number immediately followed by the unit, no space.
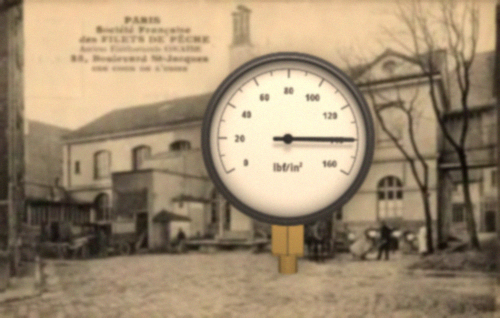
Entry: 140psi
